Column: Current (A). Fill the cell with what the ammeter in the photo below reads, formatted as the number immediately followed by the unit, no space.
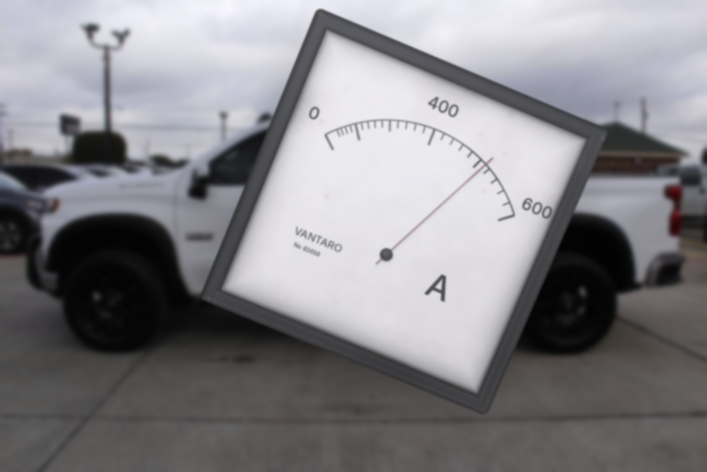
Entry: 510A
